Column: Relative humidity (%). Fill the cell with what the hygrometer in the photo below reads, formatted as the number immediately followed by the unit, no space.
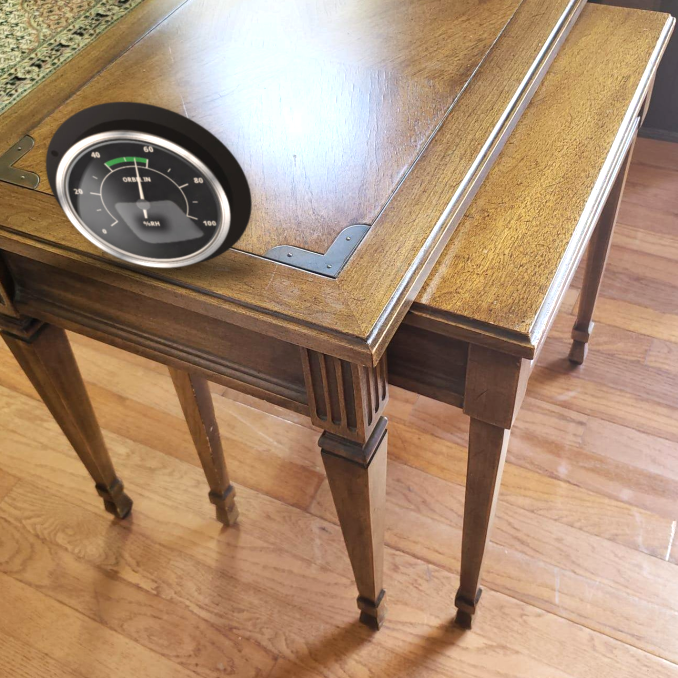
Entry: 55%
